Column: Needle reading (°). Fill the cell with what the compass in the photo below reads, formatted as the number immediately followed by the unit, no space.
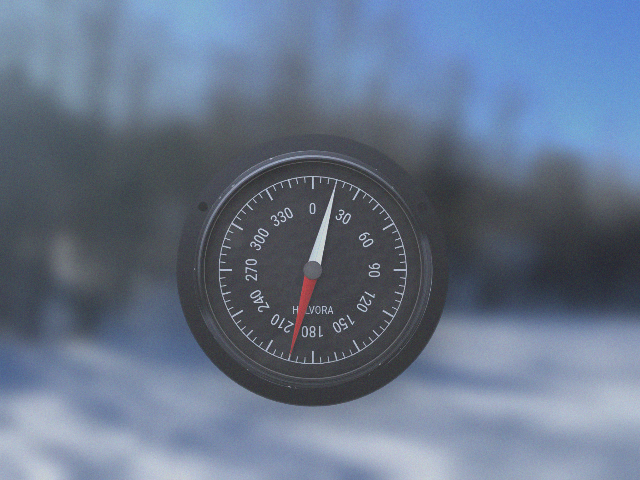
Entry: 195°
